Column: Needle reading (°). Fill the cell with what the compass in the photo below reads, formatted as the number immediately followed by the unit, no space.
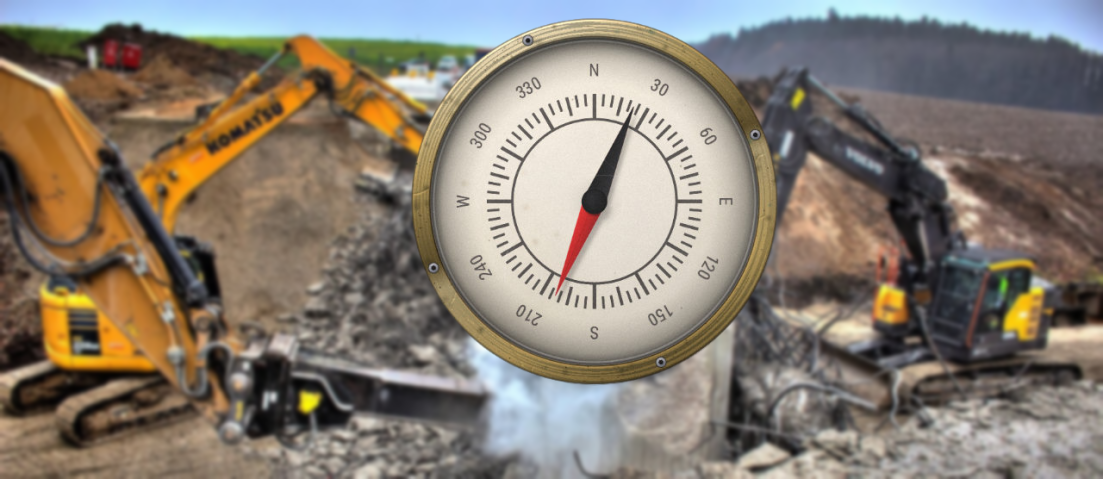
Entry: 202.5°
